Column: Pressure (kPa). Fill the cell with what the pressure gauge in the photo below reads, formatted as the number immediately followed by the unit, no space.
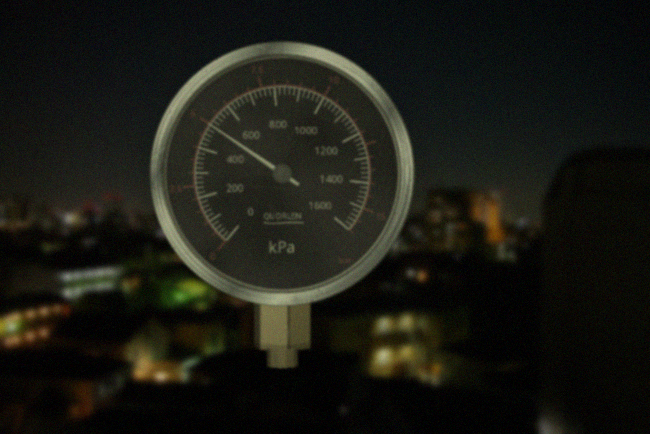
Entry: 500kPa
